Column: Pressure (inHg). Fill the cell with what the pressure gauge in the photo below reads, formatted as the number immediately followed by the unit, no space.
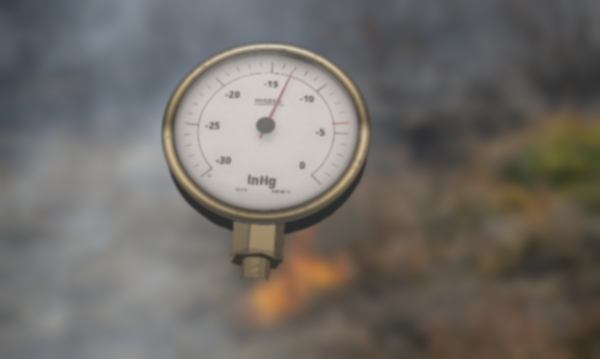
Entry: -13inHg
